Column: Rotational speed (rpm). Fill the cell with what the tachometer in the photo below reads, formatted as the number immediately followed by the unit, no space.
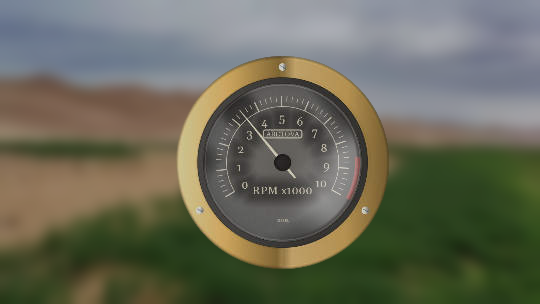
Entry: 3400rpm
